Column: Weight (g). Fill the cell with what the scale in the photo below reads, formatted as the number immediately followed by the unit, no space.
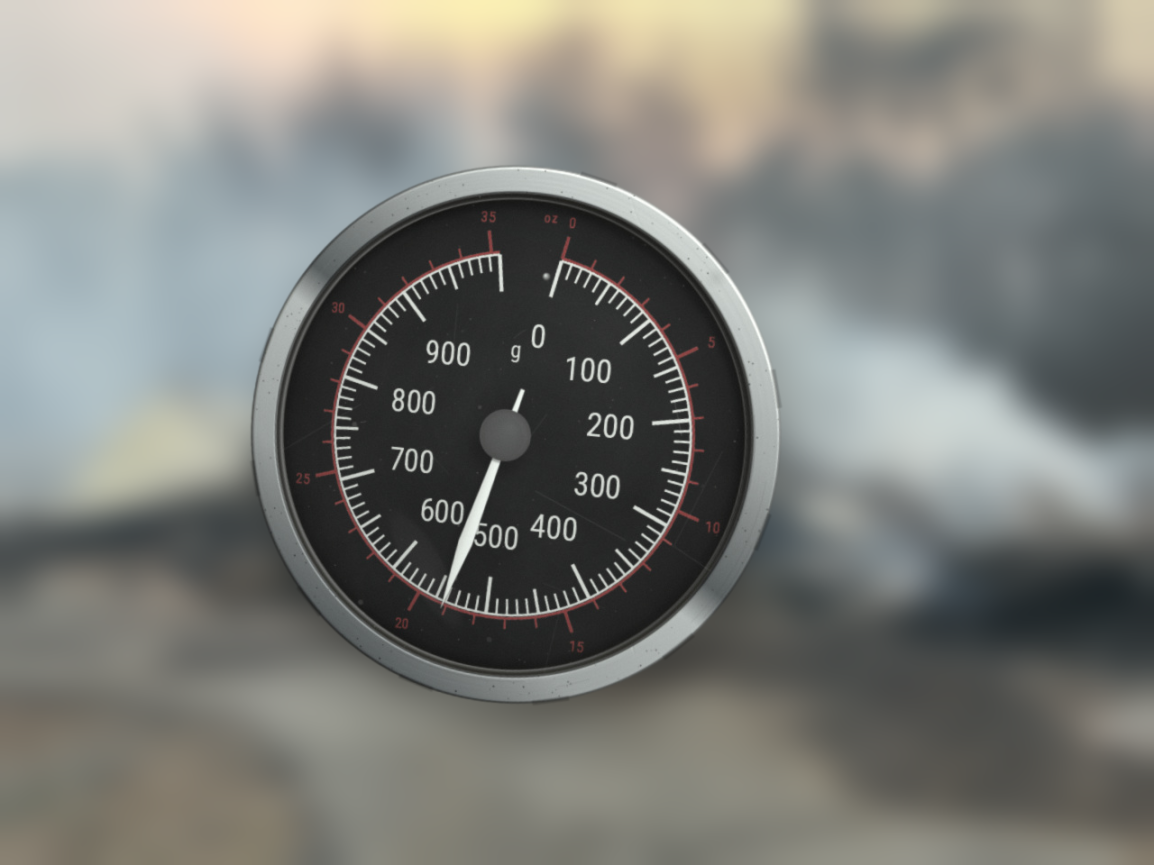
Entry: 540g
